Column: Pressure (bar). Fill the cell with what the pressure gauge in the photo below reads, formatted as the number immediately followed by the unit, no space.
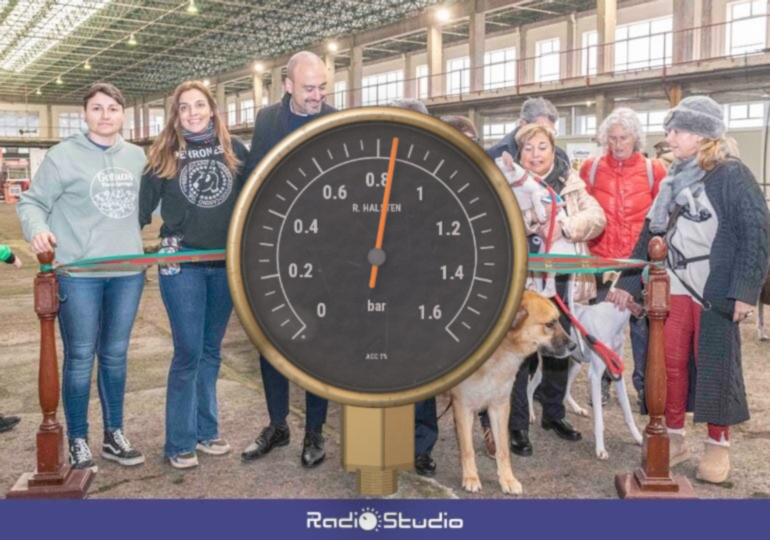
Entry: 0.85bar
